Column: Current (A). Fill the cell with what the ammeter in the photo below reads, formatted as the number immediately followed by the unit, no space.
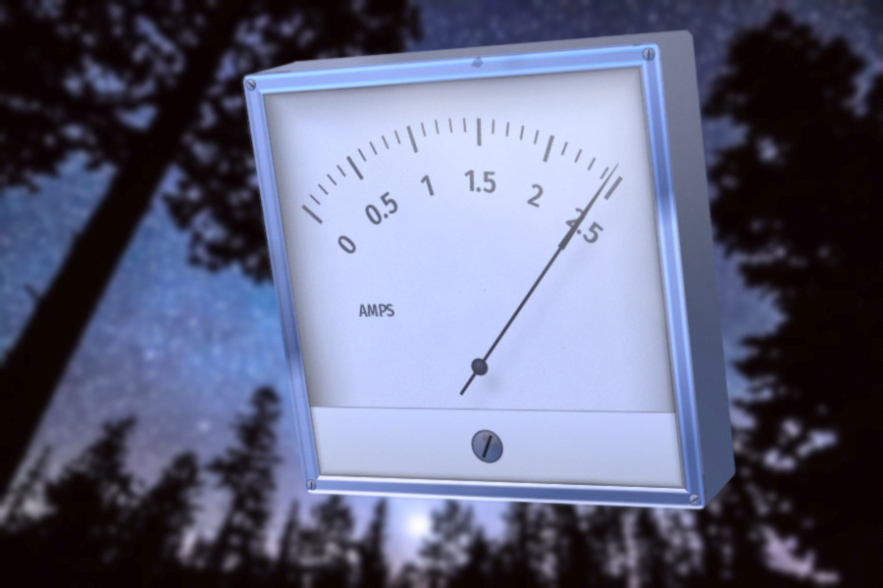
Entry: 2.45A
